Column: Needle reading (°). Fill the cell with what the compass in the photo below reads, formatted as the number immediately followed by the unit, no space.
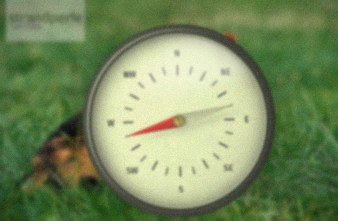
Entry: 255°
